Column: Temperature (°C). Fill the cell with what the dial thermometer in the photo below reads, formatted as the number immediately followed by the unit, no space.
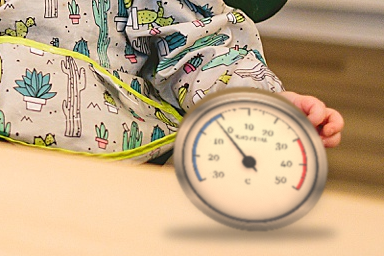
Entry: -2.5°C
